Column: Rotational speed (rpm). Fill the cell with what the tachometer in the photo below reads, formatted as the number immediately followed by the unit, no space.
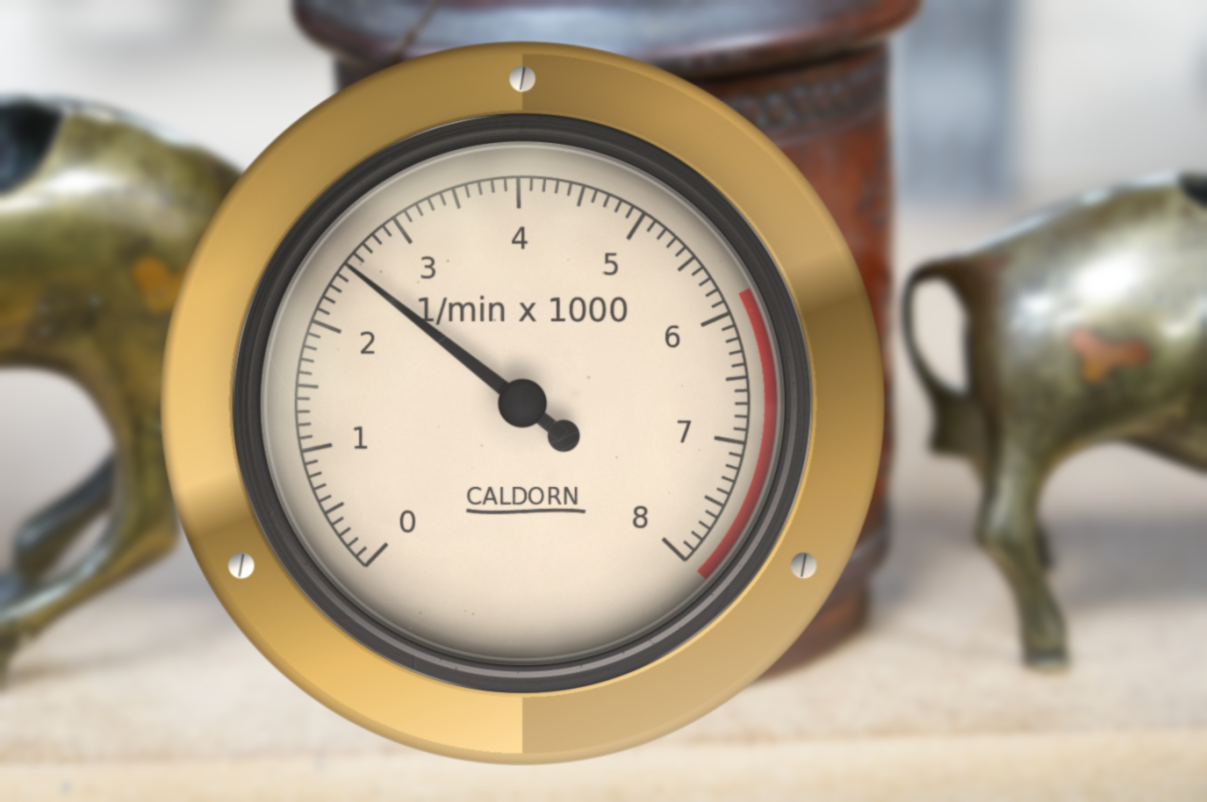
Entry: 2500rpm
